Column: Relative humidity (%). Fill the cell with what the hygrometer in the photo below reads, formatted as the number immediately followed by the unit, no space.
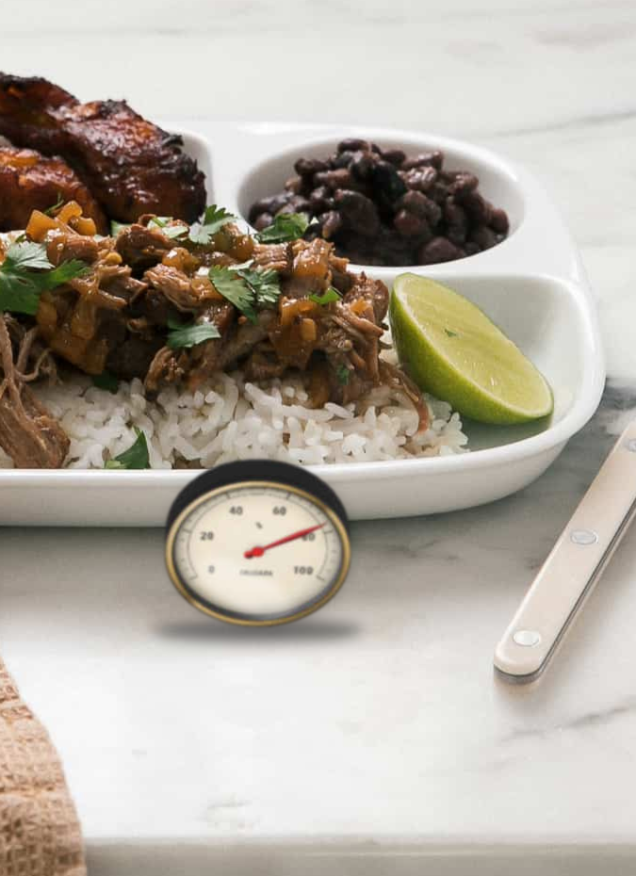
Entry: 76%
